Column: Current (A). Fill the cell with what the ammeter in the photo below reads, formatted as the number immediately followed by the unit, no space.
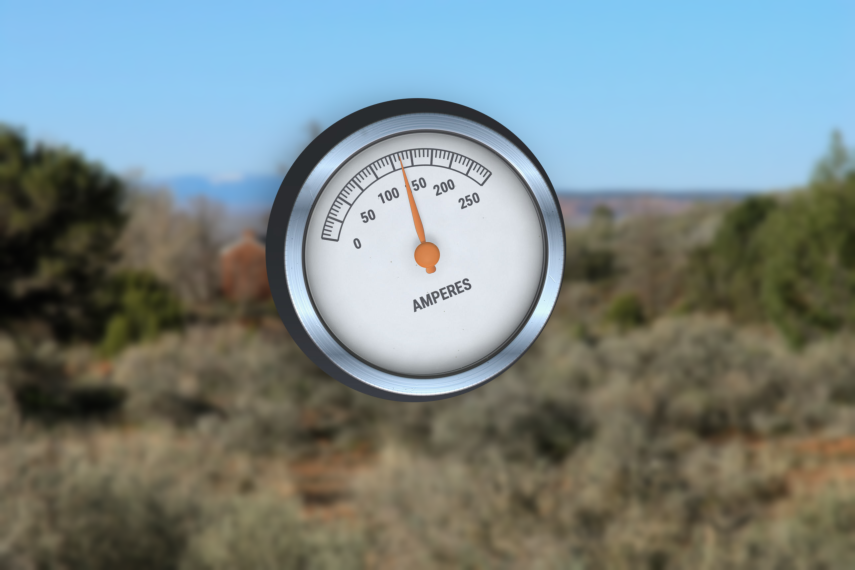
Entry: 135A
